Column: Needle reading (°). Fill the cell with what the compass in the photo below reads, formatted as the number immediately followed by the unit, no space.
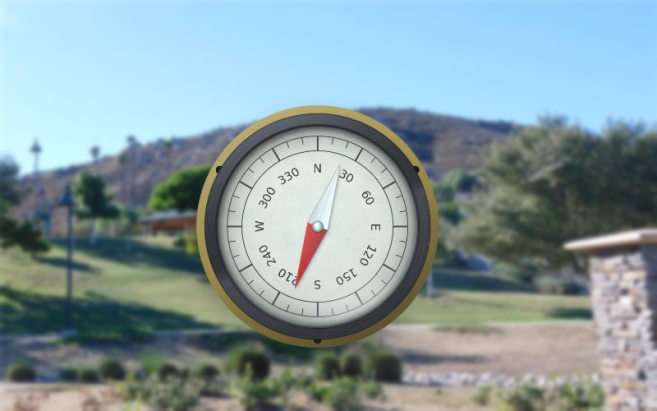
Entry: 200°
